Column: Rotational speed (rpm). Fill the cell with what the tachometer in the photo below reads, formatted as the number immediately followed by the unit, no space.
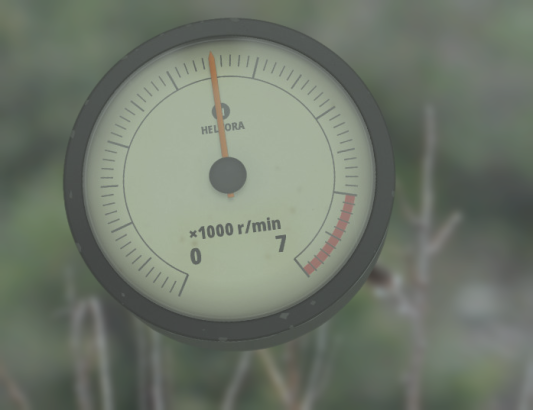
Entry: 3500rpm
